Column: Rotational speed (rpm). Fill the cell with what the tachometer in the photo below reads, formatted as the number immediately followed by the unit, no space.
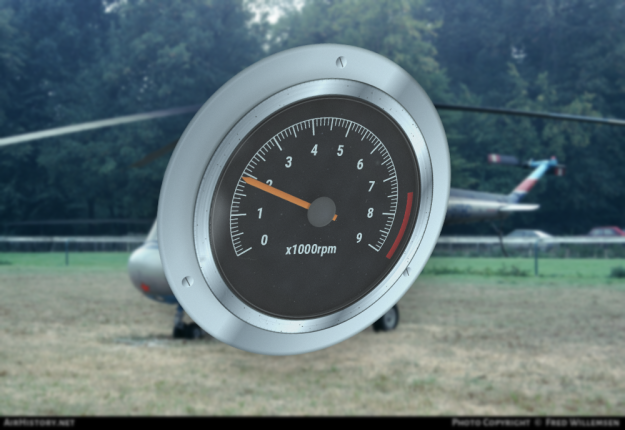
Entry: 1900rpm
